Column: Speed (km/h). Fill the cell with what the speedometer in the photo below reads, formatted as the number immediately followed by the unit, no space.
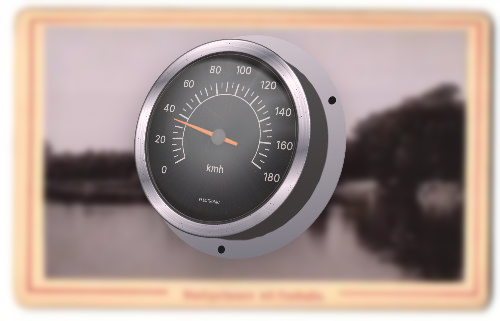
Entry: 35km/h
